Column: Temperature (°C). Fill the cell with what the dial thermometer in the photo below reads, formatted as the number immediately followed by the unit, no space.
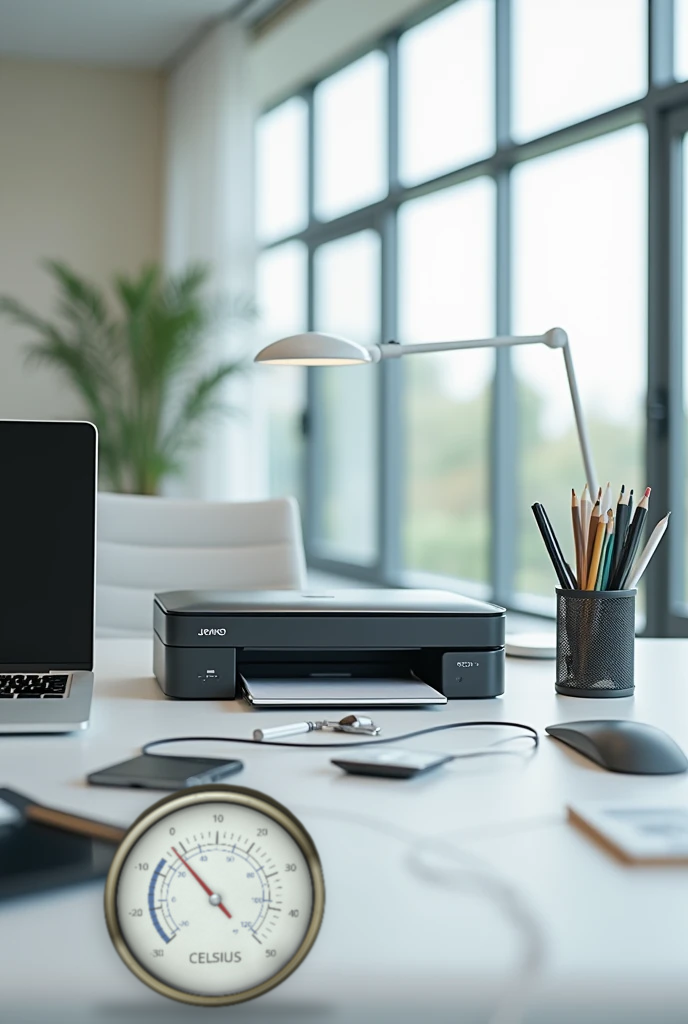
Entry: -2°C
